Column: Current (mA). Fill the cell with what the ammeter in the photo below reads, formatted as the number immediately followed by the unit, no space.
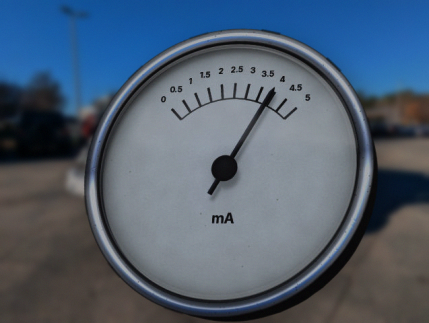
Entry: 4mA
